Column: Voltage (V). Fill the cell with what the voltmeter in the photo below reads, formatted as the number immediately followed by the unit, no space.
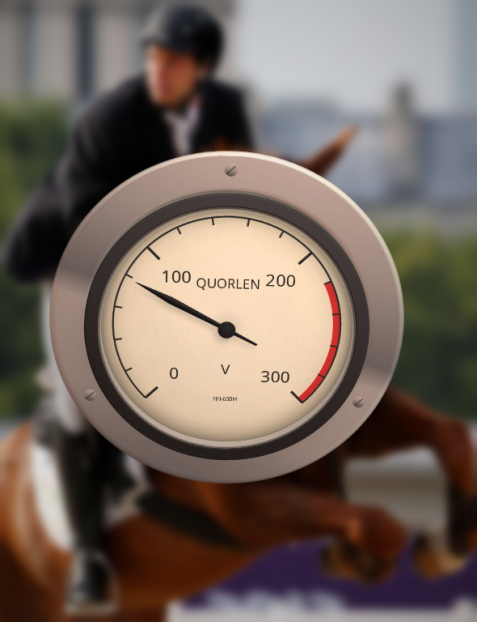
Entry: 80V
